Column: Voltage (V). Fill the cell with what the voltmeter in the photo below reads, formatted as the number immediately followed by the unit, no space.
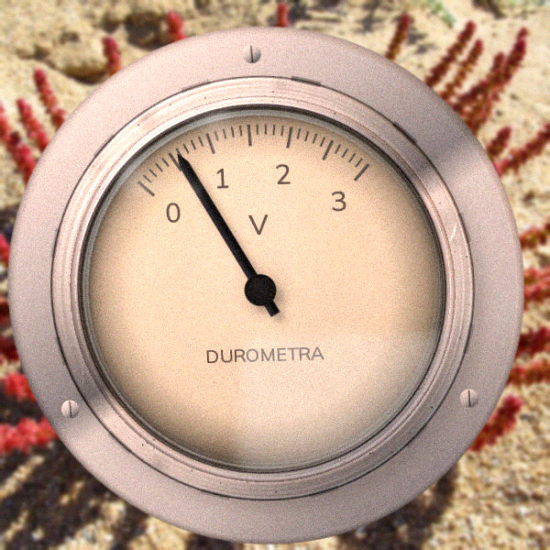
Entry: 0.6V
